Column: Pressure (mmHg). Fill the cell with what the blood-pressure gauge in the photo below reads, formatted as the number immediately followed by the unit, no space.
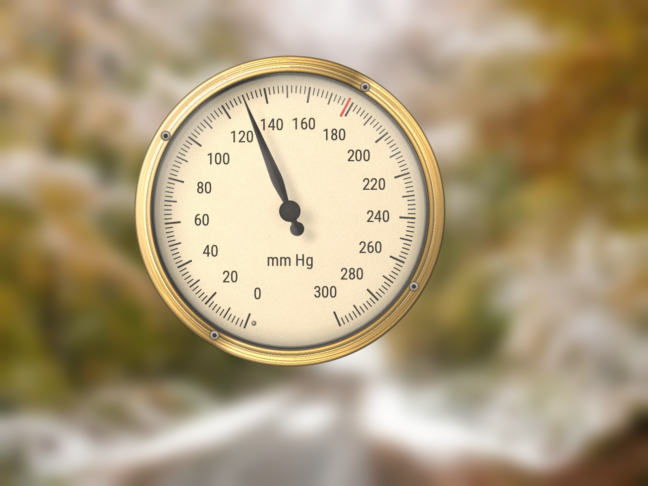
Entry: 130mmHg
